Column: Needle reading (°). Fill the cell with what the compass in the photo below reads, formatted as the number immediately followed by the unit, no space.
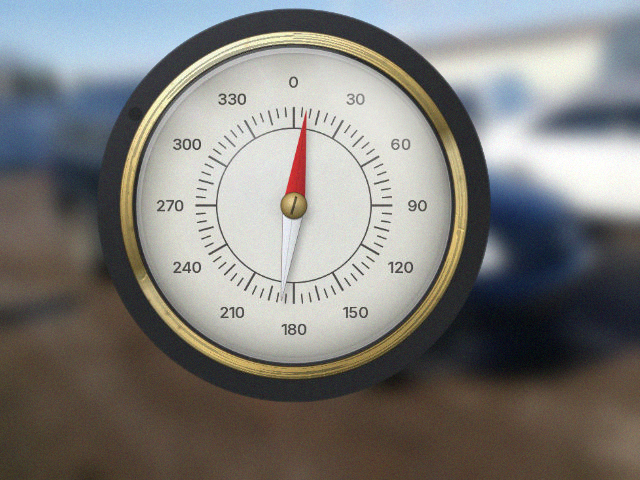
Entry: 7.5°
